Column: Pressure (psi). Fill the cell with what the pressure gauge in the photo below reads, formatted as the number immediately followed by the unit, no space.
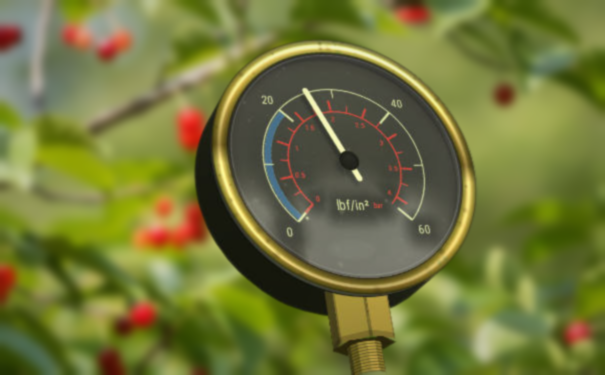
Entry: 25psi
